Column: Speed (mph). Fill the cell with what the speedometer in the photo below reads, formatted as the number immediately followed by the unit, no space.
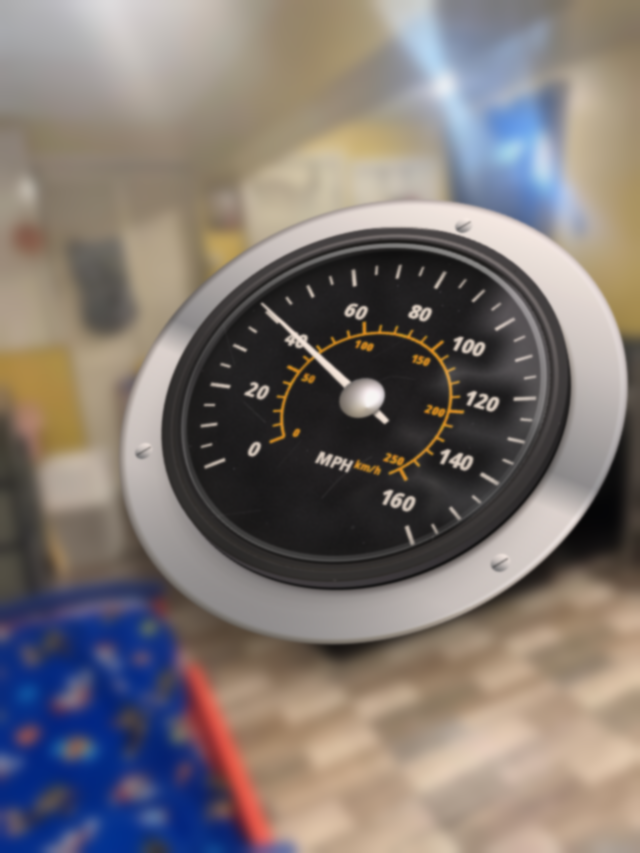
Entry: 40mph
